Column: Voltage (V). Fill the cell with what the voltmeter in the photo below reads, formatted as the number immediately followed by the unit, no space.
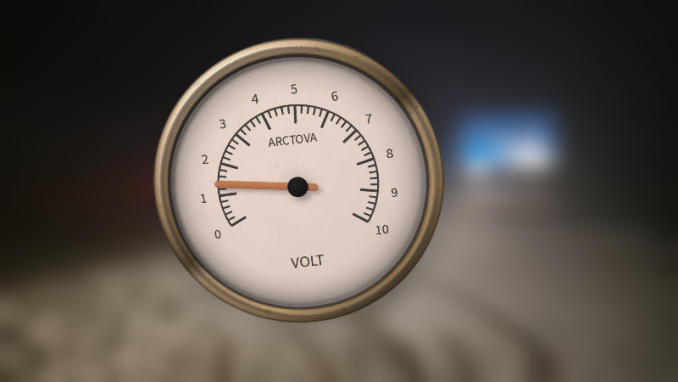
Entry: 1.4V
